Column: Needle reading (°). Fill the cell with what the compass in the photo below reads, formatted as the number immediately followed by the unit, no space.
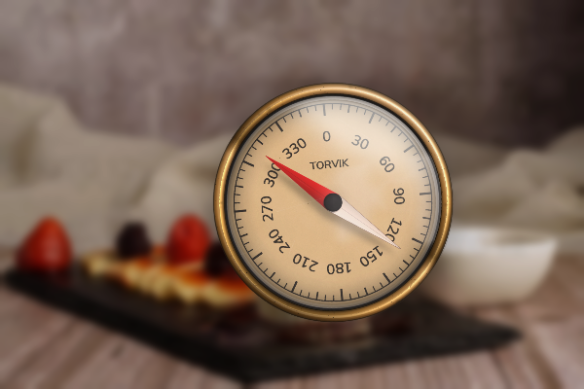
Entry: 310°
